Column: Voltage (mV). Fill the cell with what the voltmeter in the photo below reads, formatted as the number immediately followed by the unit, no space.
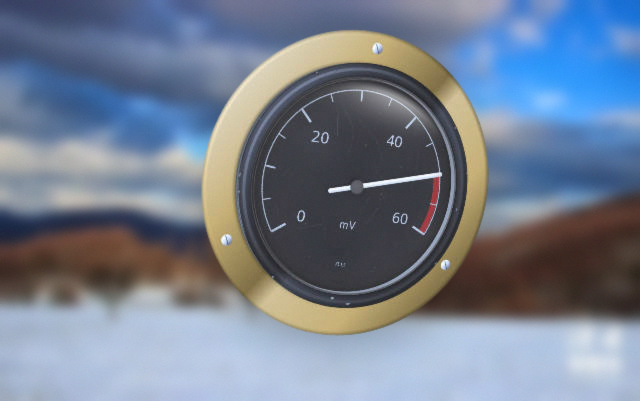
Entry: 50mV
